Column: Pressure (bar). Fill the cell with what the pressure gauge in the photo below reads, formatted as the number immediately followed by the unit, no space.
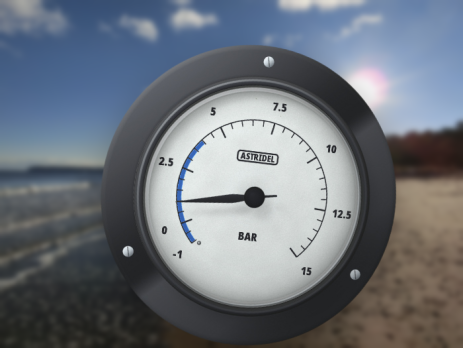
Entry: 1bar
